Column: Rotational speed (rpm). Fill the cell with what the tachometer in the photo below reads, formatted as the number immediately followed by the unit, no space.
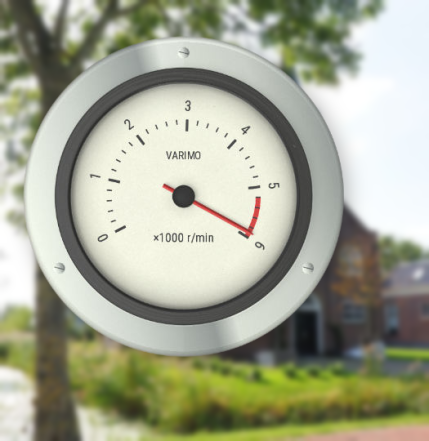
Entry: 5900rpm
